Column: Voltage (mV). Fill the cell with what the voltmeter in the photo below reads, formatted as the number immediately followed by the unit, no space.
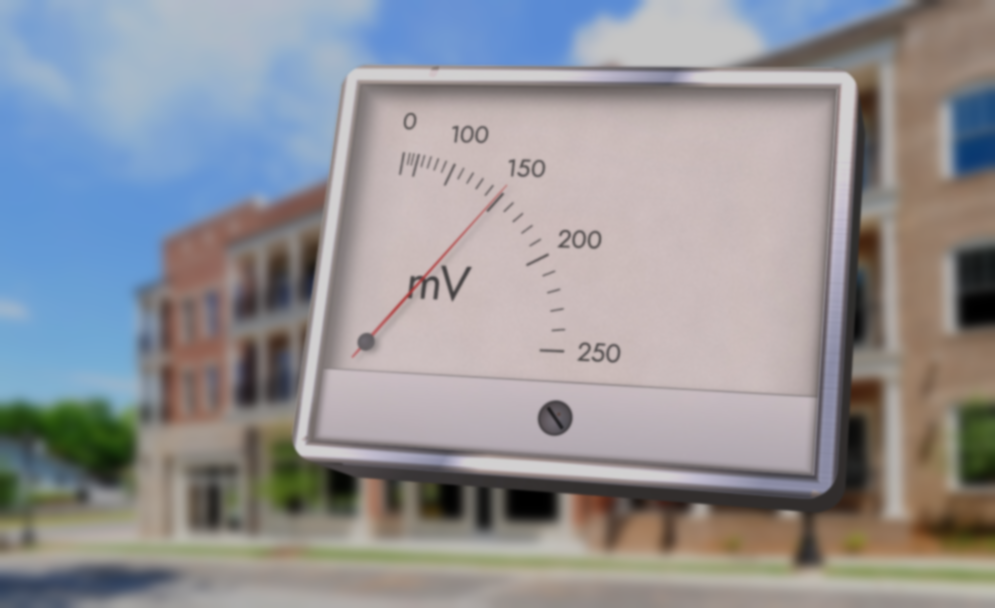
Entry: 150mV
